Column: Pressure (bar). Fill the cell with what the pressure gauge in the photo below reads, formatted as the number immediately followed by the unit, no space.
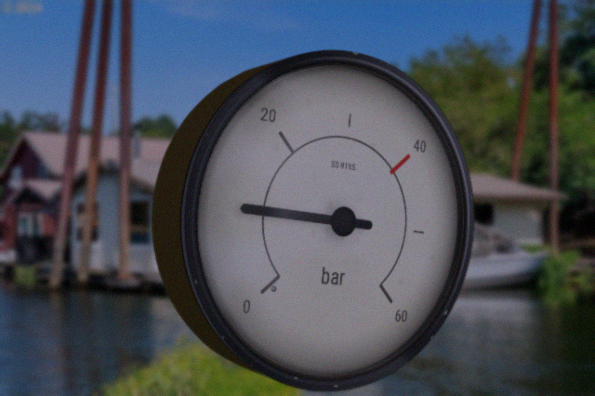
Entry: 10bar
